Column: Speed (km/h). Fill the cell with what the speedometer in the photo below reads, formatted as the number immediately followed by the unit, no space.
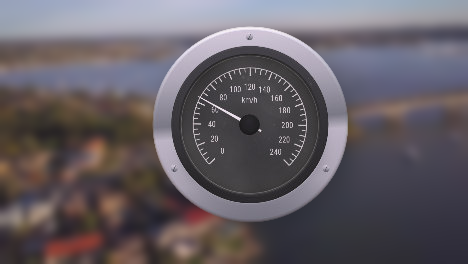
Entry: 65km/h
